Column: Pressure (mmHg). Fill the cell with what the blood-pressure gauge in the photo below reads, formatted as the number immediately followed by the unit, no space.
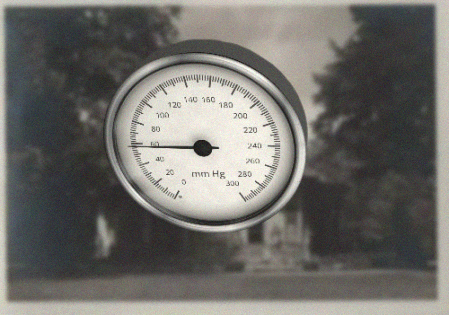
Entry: 60mmHg
